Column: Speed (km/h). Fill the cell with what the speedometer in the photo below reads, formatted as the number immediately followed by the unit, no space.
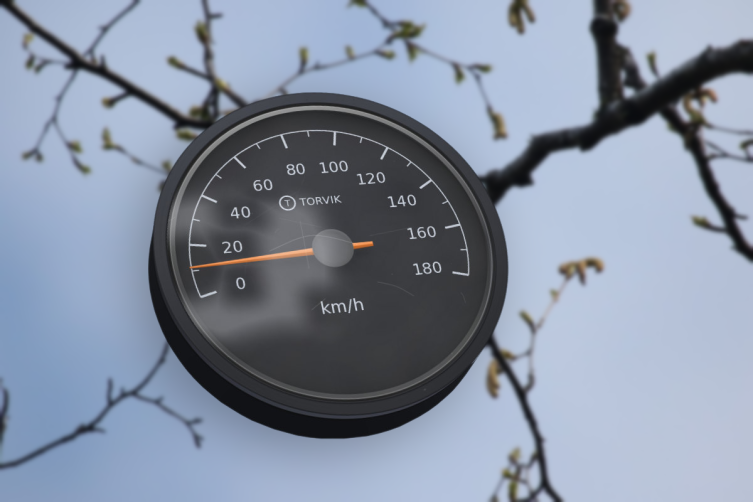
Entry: 10km/h
